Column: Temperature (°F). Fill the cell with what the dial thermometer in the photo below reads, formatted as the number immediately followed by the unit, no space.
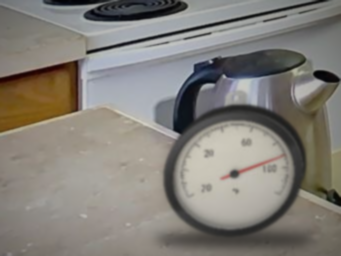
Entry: 90°F
